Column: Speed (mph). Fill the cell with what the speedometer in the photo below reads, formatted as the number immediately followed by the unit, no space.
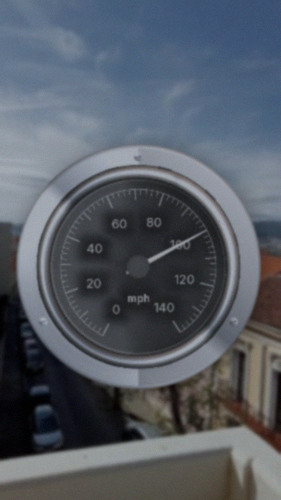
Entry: 100mph
